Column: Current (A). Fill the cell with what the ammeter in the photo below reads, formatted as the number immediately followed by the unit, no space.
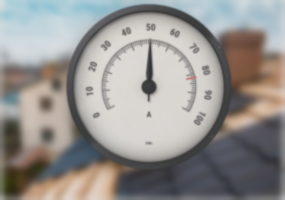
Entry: 50A
